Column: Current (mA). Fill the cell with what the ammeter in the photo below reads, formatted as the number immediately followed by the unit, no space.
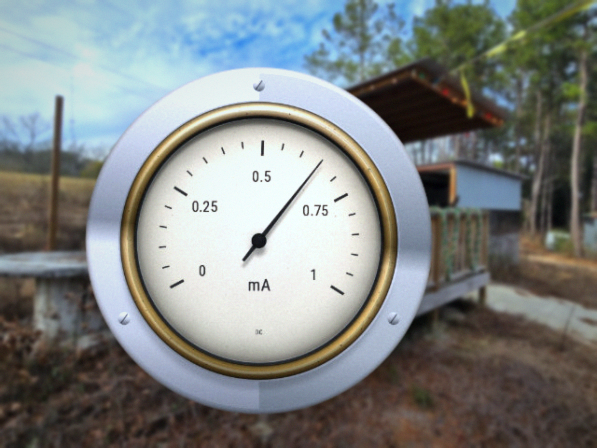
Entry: 0.65mA
